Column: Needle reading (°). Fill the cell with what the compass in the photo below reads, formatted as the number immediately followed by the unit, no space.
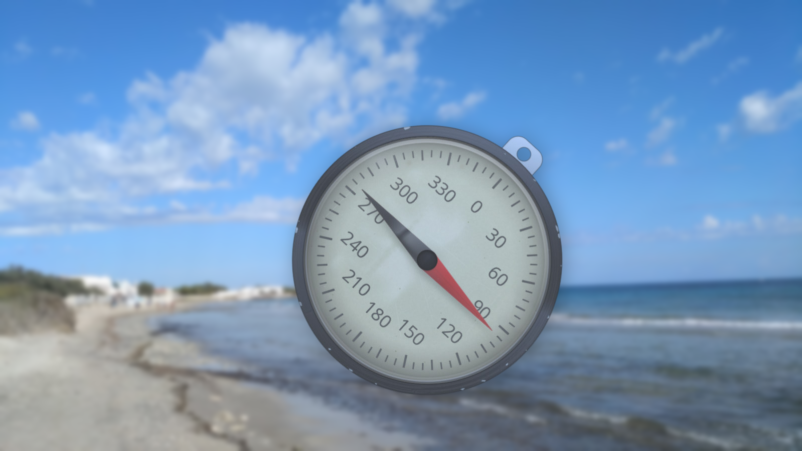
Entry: 95°
